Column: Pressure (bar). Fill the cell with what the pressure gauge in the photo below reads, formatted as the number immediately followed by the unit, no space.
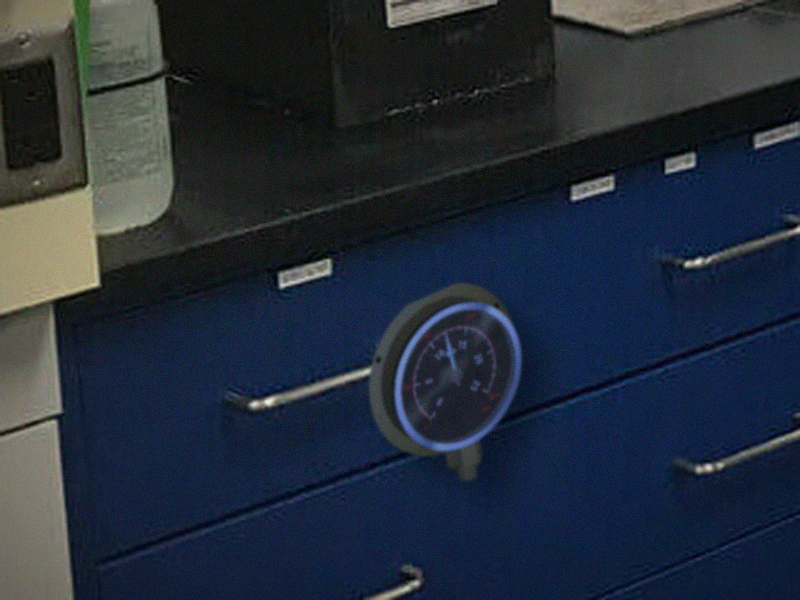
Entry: 12bar
